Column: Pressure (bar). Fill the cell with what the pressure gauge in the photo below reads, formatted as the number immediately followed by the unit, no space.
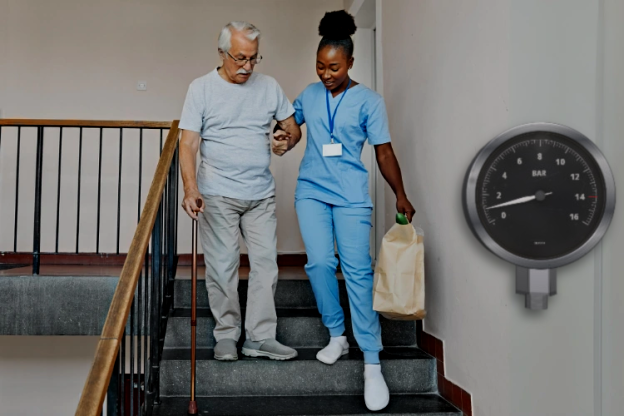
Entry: 1bar
